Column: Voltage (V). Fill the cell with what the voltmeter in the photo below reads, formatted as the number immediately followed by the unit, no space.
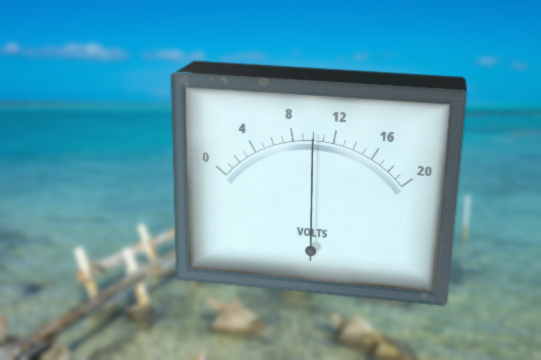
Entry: 10V
